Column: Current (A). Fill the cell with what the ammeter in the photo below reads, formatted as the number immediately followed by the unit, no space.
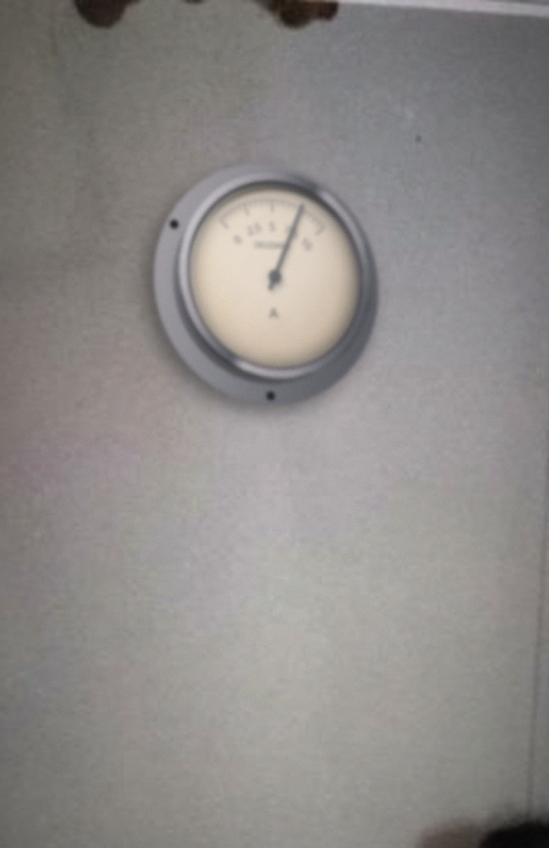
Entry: 7.5A
